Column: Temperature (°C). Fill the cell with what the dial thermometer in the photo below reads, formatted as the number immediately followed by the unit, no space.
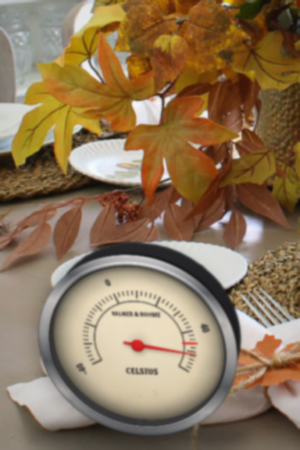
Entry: 50°C
